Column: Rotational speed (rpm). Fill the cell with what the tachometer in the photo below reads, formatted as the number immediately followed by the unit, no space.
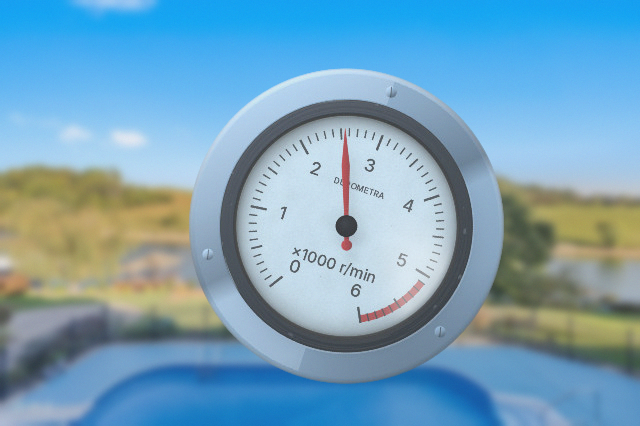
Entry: 2550rpm
